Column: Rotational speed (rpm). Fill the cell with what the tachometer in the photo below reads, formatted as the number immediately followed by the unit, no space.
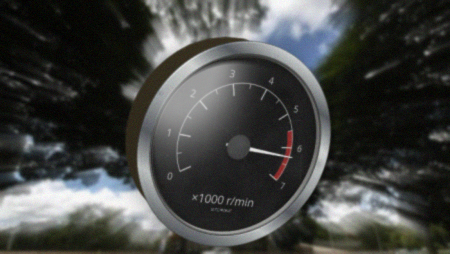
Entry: 6250rpm
